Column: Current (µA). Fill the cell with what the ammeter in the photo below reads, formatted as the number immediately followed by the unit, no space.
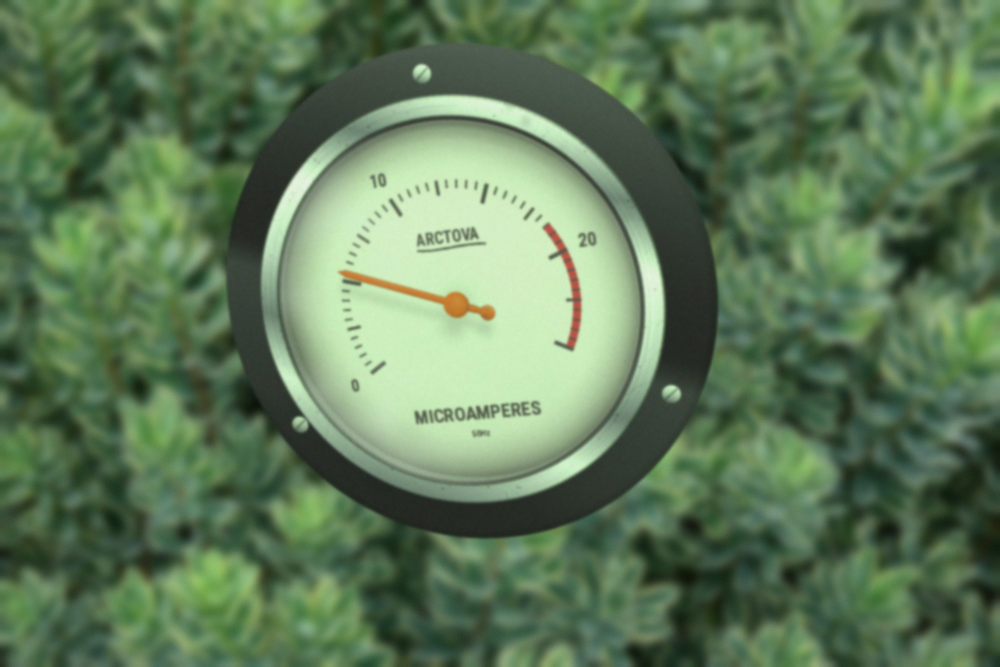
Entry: 5.5µA
